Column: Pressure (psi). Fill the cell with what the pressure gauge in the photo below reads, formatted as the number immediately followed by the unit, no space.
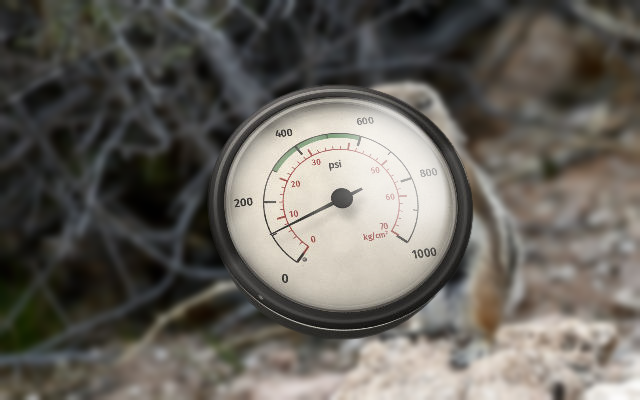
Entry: 100psi
